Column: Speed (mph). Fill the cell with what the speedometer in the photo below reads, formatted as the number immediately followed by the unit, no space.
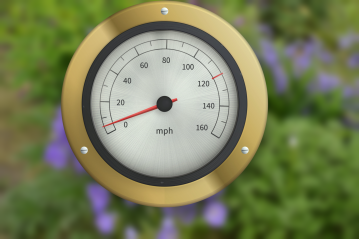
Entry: 5mph
